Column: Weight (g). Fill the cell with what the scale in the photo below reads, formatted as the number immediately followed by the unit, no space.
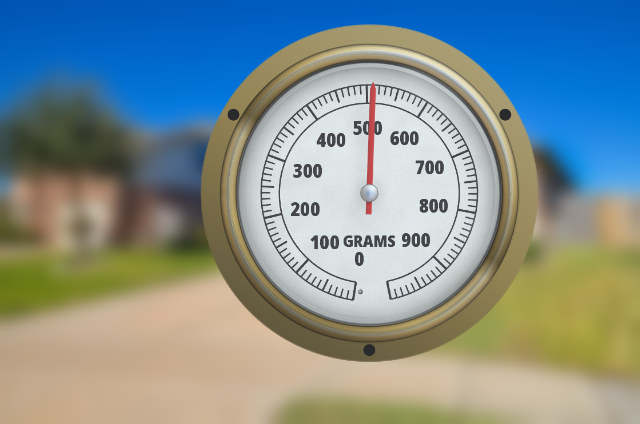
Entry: 510g
